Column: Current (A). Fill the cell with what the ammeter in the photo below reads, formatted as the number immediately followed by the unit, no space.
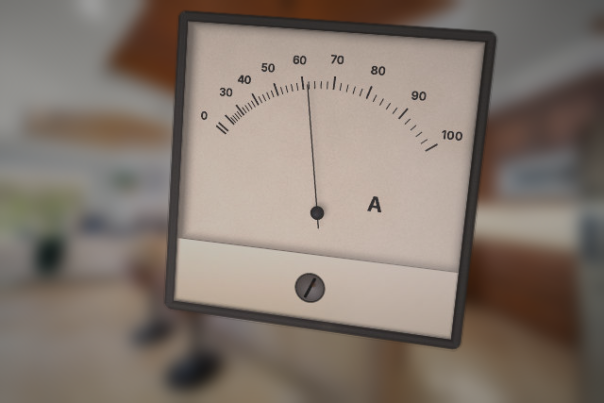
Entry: 62A
